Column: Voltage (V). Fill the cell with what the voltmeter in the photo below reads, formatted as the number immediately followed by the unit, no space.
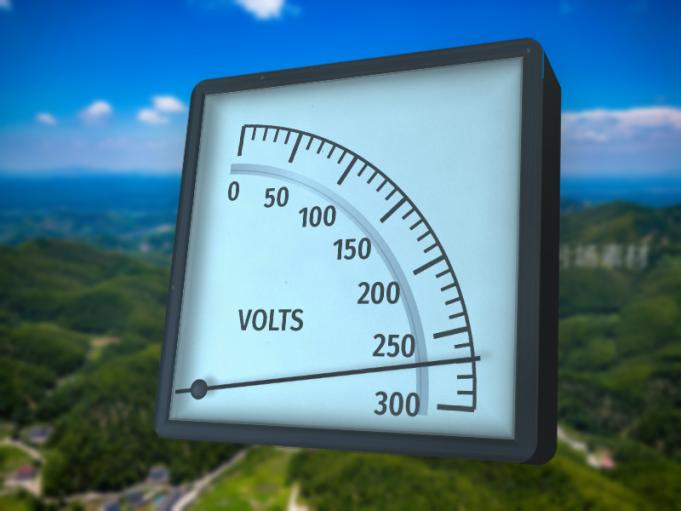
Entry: 270V
